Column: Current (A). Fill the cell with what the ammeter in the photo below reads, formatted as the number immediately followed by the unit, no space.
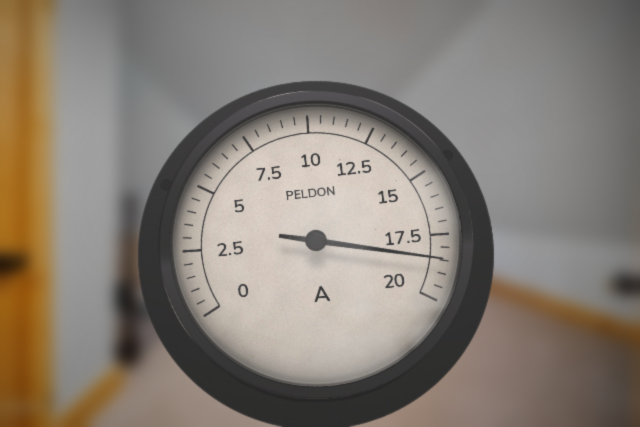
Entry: 18.5A
